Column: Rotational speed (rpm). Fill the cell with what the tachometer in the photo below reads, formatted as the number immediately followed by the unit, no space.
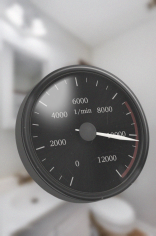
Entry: 10250rpm
